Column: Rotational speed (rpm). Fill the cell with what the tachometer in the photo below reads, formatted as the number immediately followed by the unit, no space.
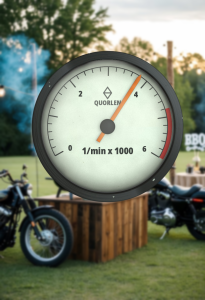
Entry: 3800rpm
